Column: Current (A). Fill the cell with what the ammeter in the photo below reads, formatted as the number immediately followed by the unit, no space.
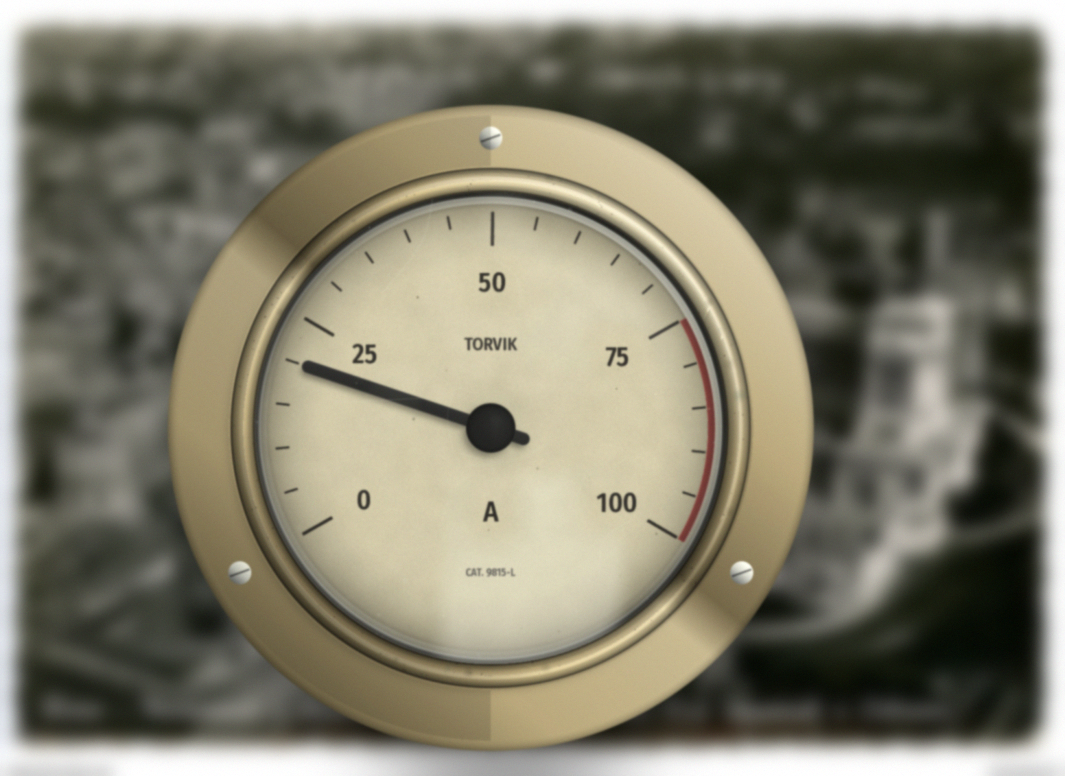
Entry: 20A
